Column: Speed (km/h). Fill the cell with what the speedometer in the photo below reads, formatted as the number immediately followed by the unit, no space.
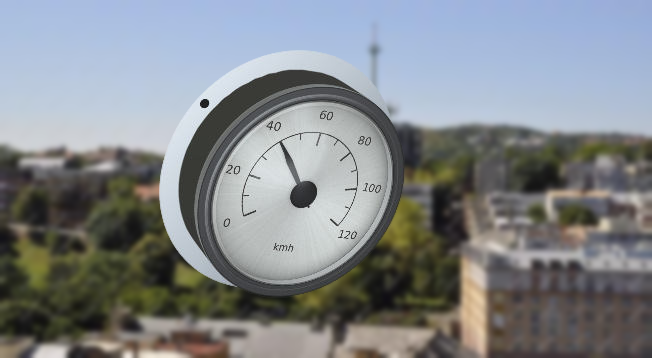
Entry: 40km/h
